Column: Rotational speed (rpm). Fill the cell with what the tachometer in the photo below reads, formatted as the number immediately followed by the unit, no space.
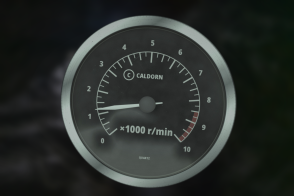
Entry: 1250rpm
